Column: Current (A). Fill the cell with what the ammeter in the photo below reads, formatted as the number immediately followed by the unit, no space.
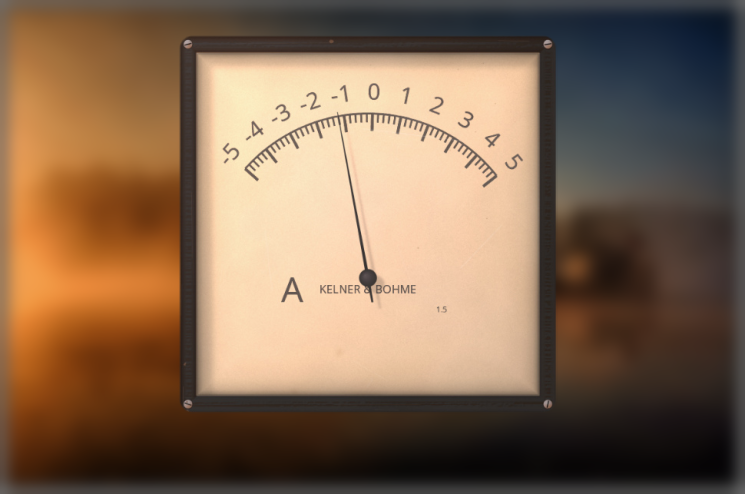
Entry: -1.2A
